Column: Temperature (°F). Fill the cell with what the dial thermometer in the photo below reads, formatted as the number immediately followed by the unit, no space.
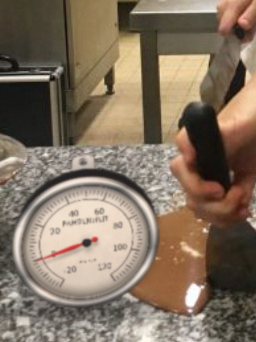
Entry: 0°F
